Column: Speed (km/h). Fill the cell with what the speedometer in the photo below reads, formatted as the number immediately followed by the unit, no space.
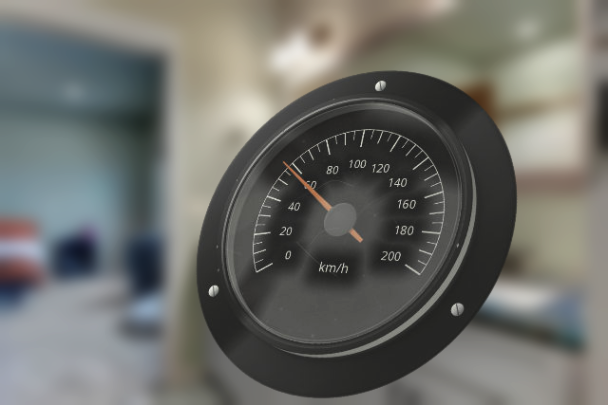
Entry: 57.5km/h
